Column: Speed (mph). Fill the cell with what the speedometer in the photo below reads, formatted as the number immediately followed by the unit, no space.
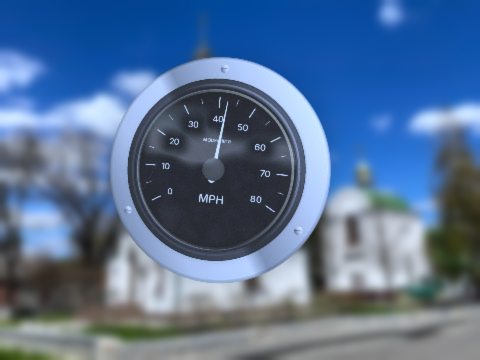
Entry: 42.5mph
